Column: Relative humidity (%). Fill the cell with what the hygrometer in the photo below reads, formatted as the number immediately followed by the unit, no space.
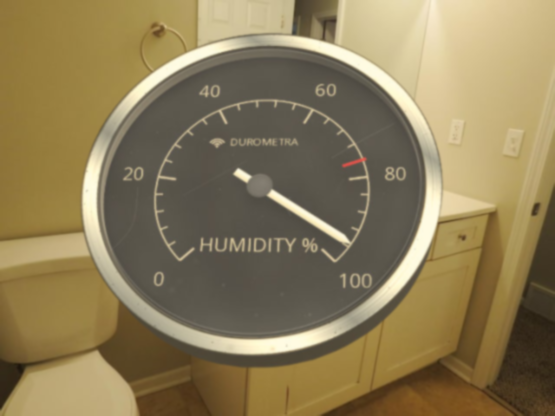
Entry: 96%
